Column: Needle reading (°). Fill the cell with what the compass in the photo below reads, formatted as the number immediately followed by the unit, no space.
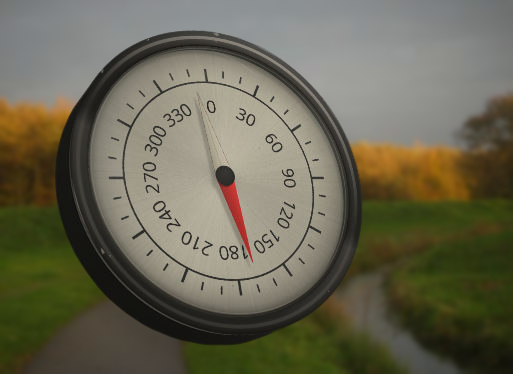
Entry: 170°
